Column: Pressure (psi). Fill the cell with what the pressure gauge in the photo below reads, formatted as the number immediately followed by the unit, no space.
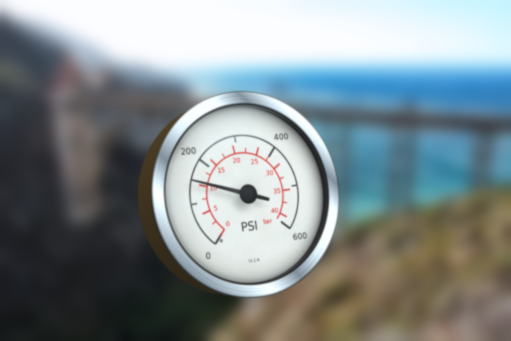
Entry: 150psi
